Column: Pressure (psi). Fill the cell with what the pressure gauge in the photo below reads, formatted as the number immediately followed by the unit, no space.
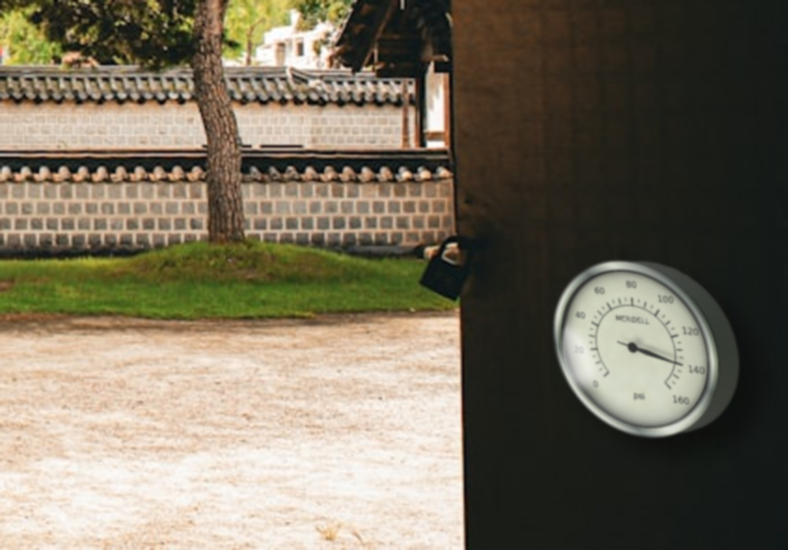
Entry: 140psi
